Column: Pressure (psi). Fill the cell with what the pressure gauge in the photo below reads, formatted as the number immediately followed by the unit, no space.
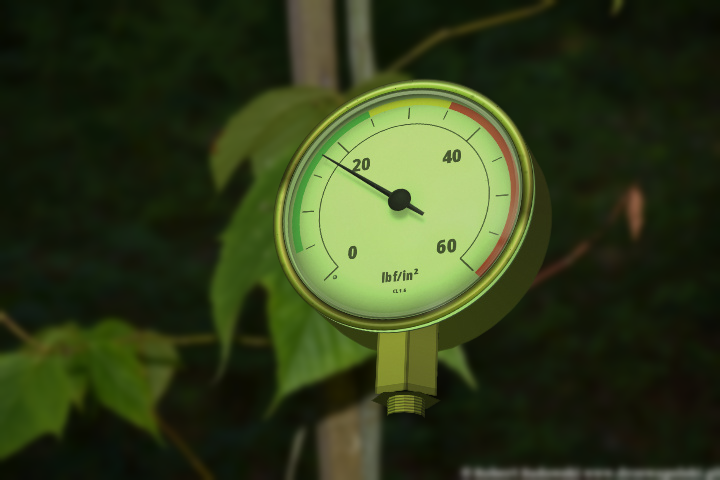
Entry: 17.5psi
